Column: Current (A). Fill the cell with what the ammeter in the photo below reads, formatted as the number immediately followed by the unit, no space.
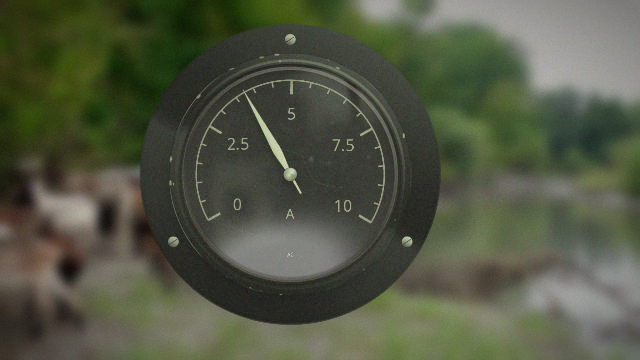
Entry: 3.75A
